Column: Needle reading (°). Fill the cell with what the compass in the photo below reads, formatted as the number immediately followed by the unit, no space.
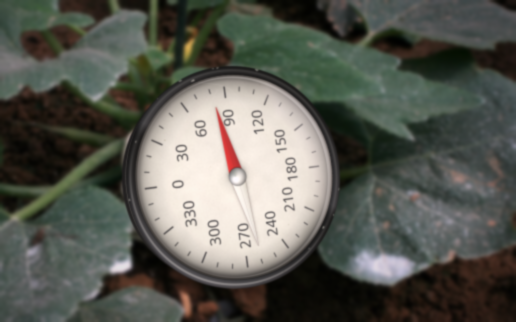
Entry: 80°
